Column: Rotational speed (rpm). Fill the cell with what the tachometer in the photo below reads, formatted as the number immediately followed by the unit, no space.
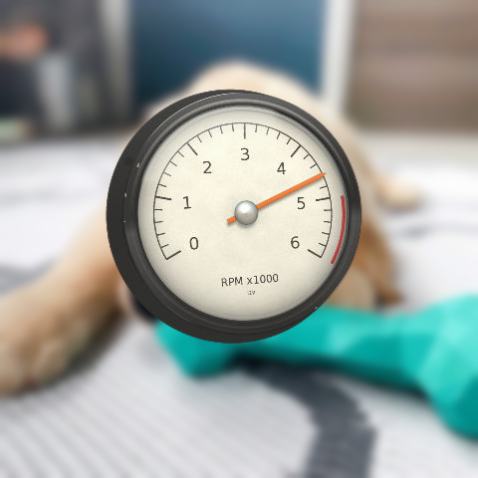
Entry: 4600rpm
